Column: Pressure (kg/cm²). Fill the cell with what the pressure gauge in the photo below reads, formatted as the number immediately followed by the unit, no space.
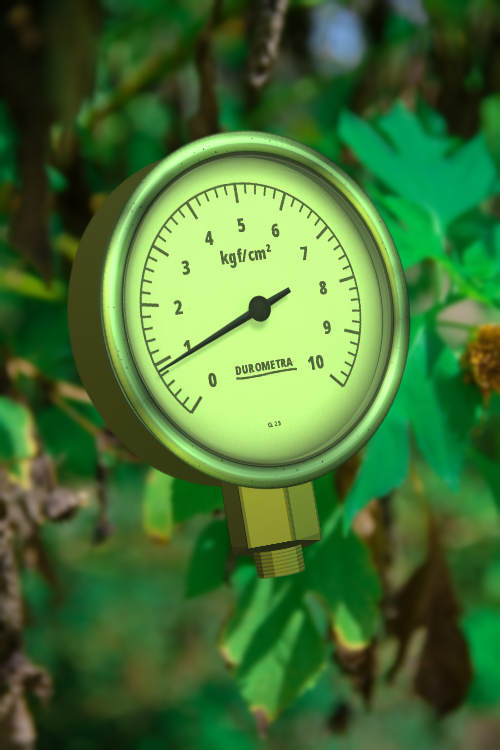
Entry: 0.9kg/cm²
